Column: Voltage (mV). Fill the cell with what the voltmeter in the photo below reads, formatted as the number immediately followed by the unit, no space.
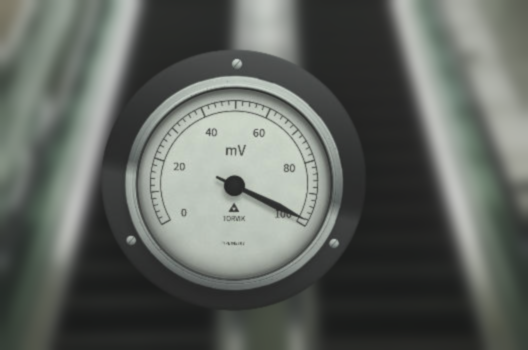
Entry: 98mV
